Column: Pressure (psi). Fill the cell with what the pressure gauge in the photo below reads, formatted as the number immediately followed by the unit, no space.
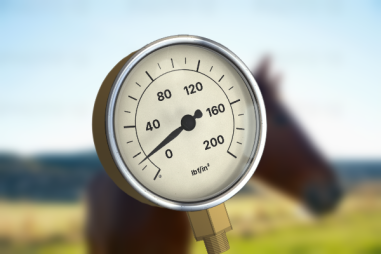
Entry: 15psi
